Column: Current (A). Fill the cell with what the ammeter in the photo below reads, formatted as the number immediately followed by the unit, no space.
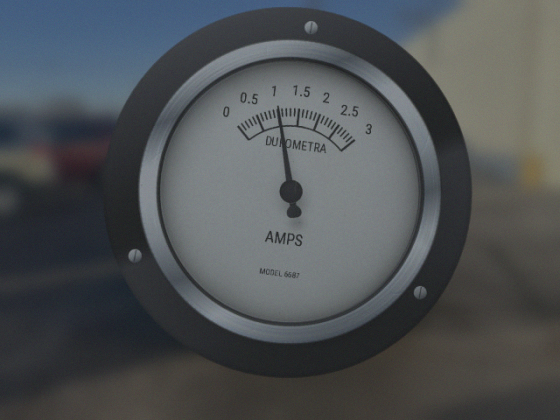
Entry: 1A
